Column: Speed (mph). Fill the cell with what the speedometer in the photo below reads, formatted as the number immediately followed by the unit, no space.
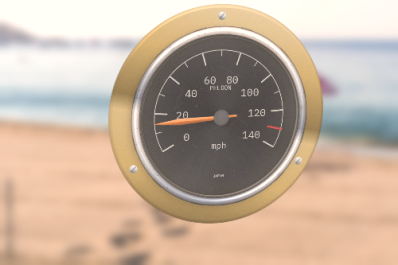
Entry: 15mph
